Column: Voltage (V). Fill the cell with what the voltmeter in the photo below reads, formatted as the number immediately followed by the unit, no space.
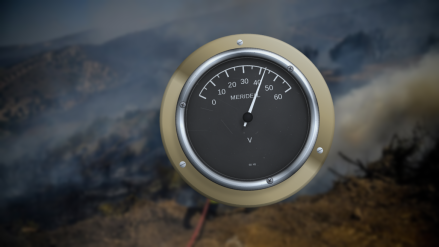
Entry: 42.5V
